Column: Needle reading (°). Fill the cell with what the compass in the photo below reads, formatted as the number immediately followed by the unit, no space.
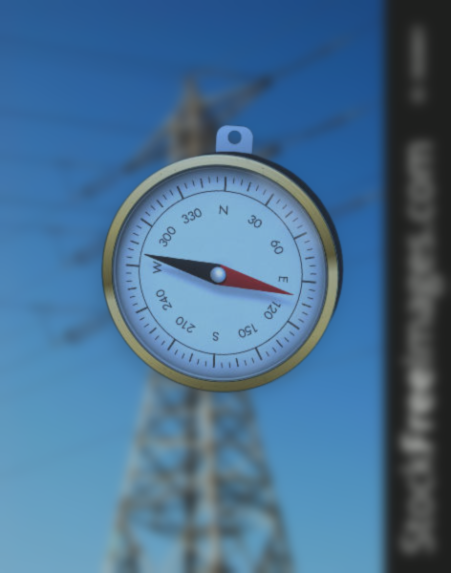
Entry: 100°
